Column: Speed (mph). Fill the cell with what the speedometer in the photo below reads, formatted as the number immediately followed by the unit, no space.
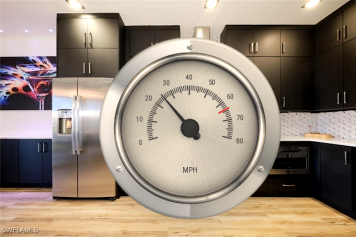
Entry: 25mph
